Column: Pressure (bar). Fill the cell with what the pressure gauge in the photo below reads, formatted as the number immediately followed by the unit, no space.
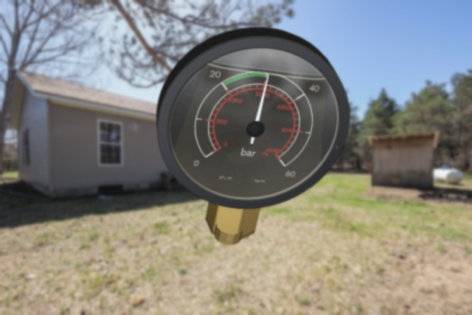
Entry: 30bar
